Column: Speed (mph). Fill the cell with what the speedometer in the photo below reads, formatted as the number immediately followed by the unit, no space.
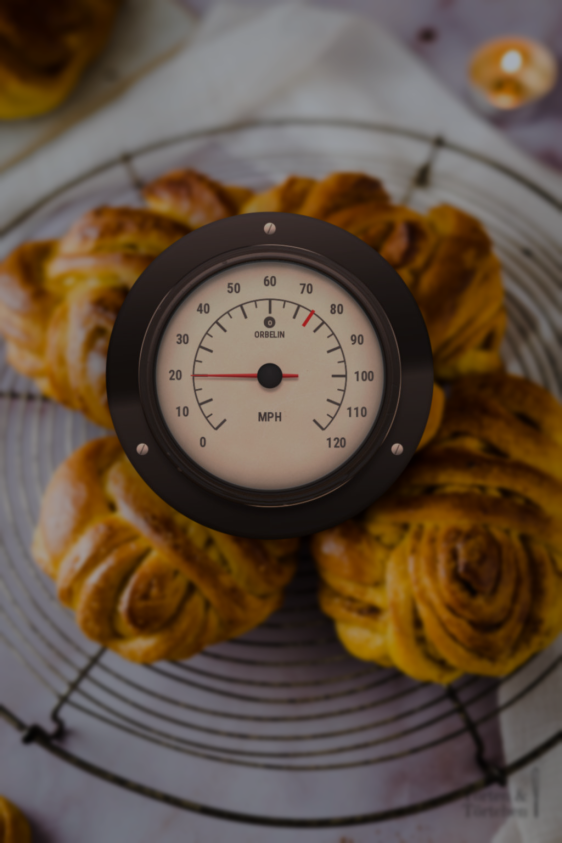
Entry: 20mph
